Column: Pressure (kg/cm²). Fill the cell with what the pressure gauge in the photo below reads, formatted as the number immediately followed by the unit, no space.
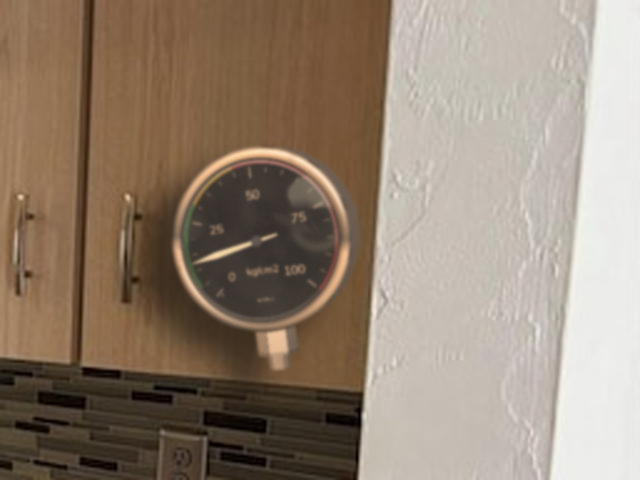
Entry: 12.5kg/cm²
